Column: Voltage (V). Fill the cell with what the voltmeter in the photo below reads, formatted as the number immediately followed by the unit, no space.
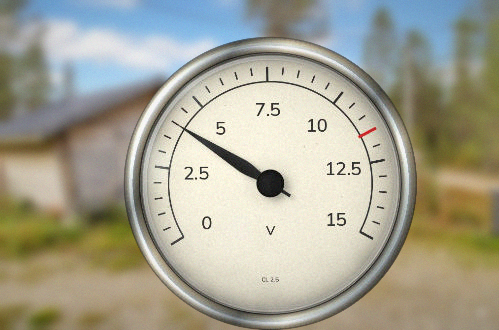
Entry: 4V
